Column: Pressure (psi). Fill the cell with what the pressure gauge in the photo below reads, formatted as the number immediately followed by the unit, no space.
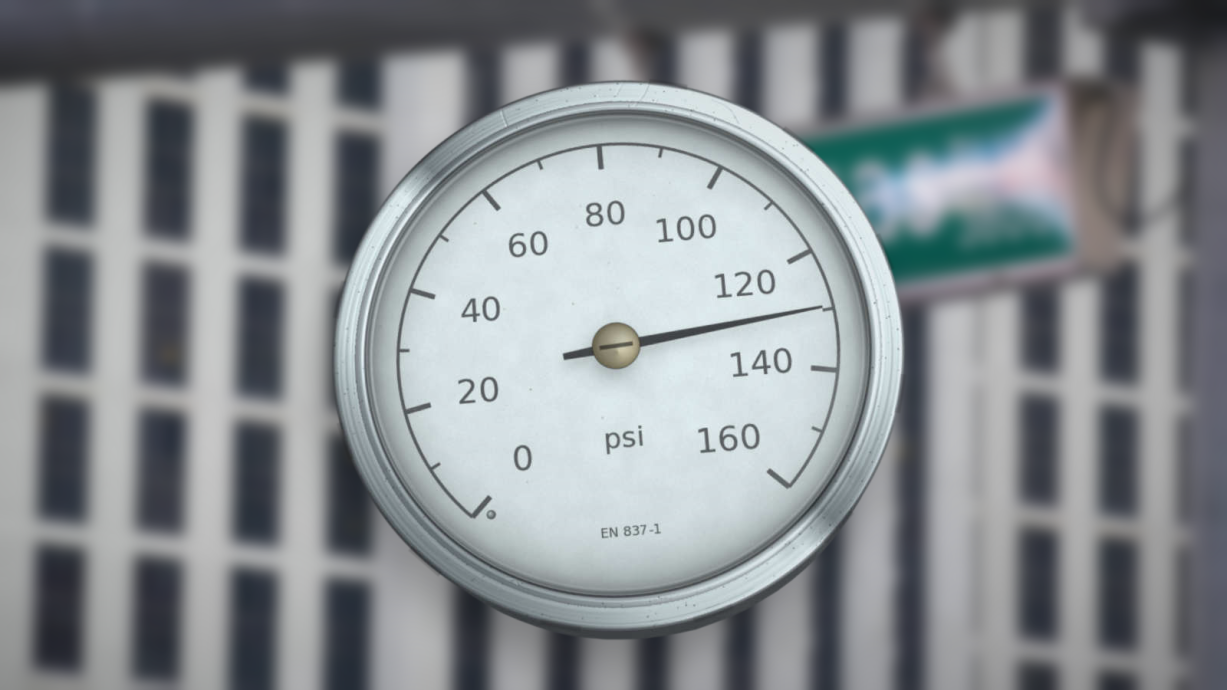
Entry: 130psi
